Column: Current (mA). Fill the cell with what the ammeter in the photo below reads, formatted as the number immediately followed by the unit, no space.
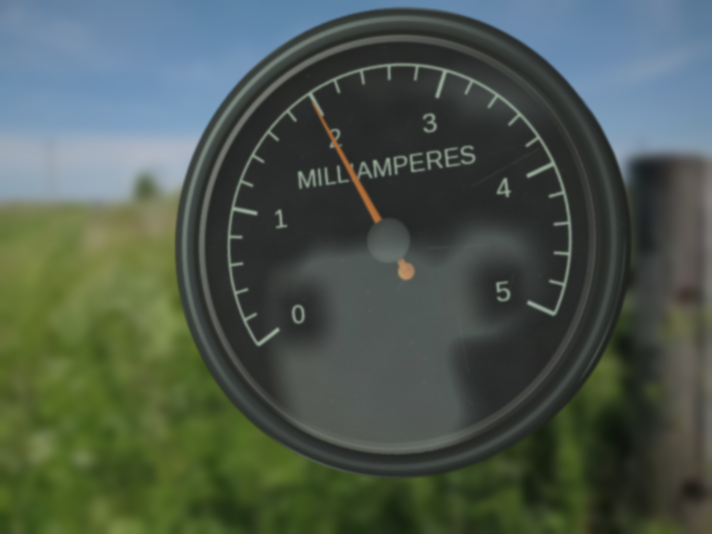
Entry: 2mA
